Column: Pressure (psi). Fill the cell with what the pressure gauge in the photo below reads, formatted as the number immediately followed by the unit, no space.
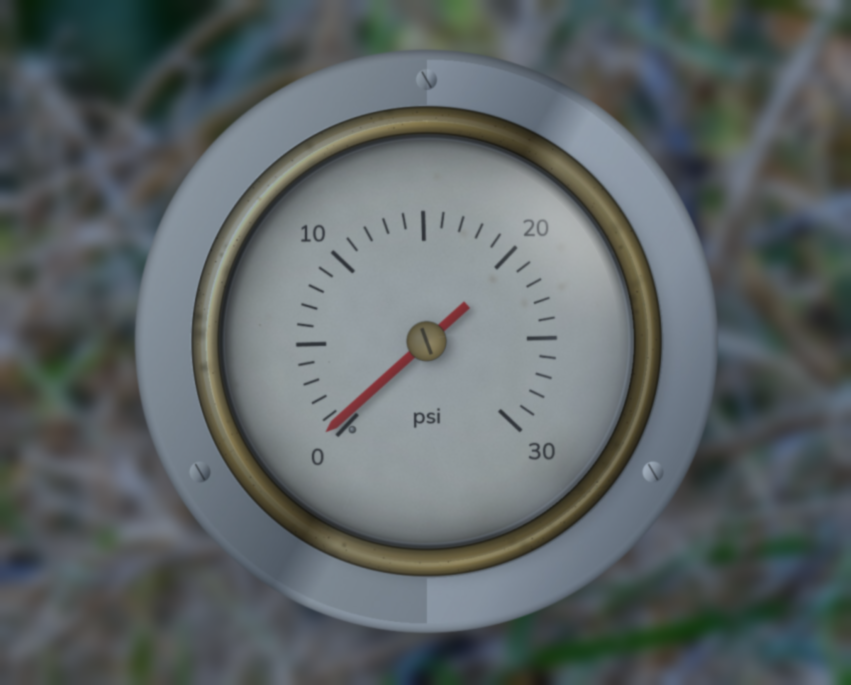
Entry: 0.5psi
